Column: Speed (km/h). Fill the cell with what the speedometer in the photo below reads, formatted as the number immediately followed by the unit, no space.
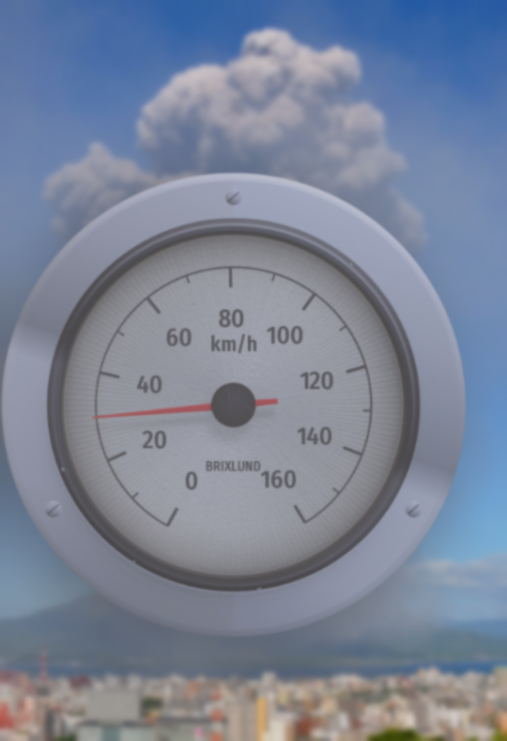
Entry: 30km/h
